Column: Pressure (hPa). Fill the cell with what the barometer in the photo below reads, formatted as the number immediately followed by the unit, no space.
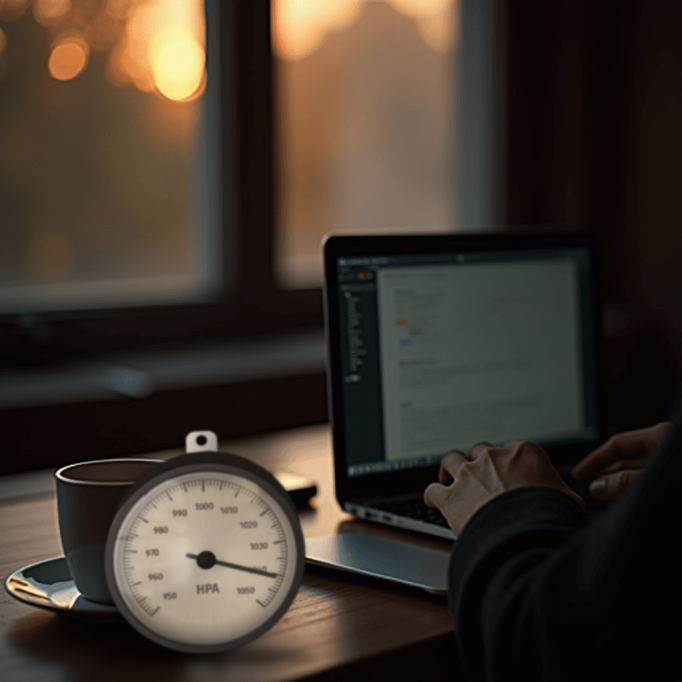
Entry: 1040hPa
